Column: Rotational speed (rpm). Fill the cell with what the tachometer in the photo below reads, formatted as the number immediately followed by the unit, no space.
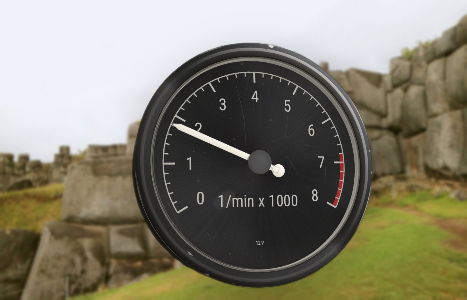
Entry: 1800rpm
